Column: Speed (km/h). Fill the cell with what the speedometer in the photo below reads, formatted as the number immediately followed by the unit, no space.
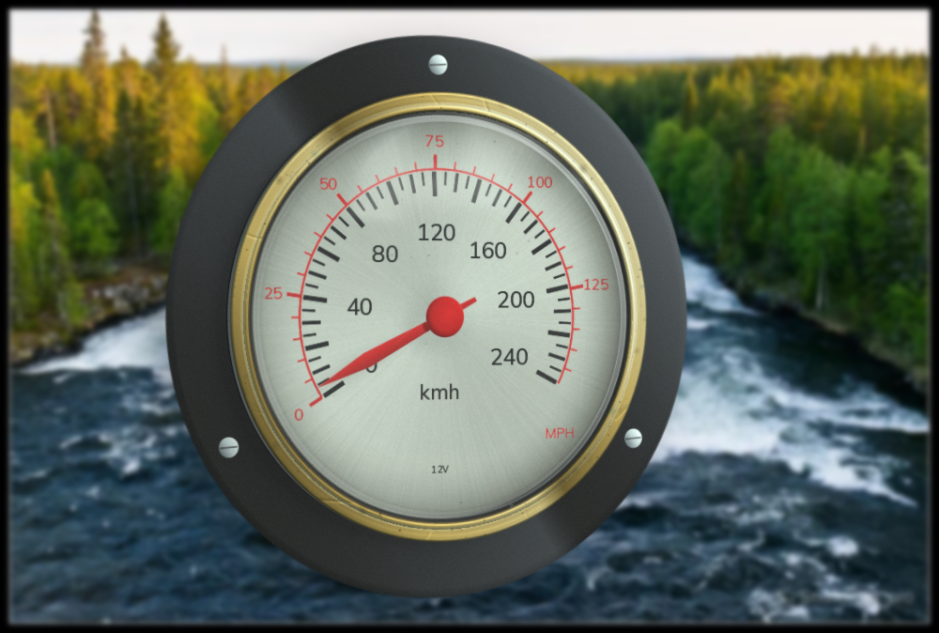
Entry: 5km/h
